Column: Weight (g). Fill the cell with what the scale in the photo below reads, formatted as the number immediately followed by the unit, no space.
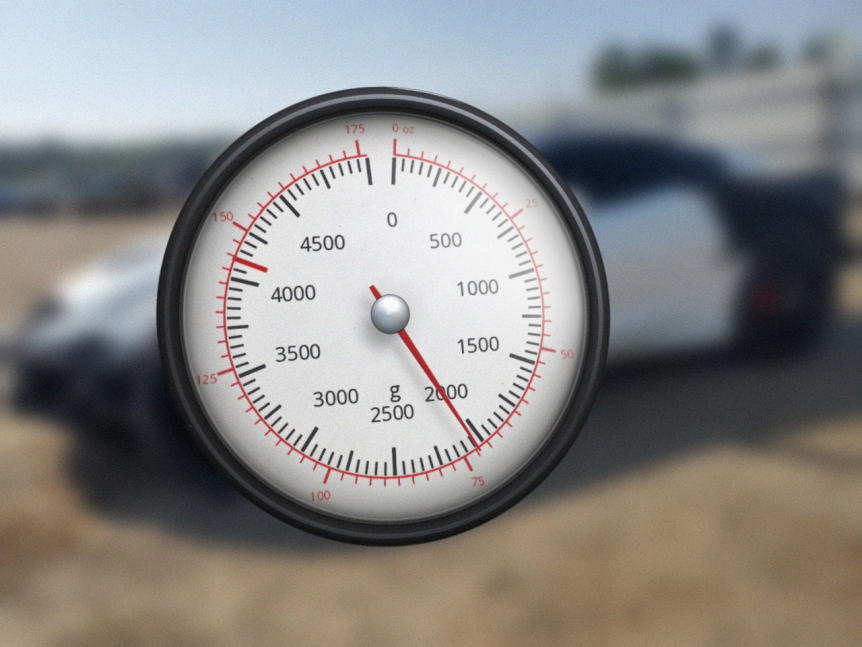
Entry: 2050g
